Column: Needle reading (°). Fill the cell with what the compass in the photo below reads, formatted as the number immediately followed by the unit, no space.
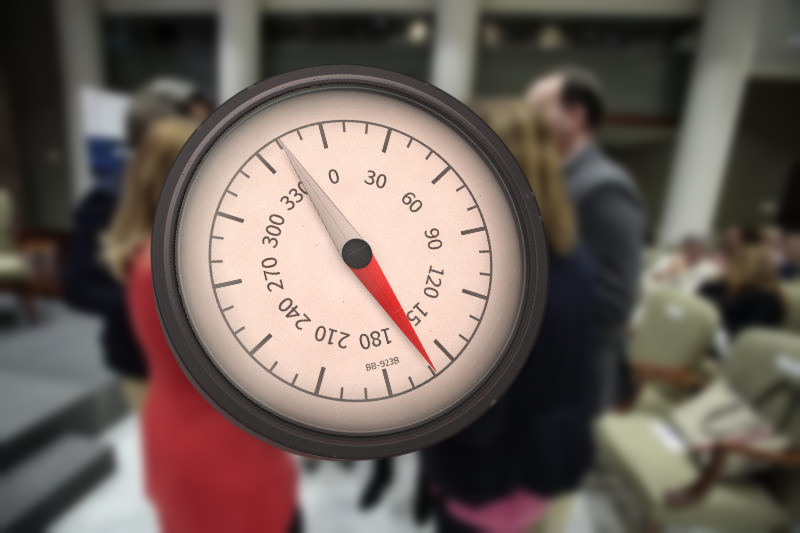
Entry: 160°
